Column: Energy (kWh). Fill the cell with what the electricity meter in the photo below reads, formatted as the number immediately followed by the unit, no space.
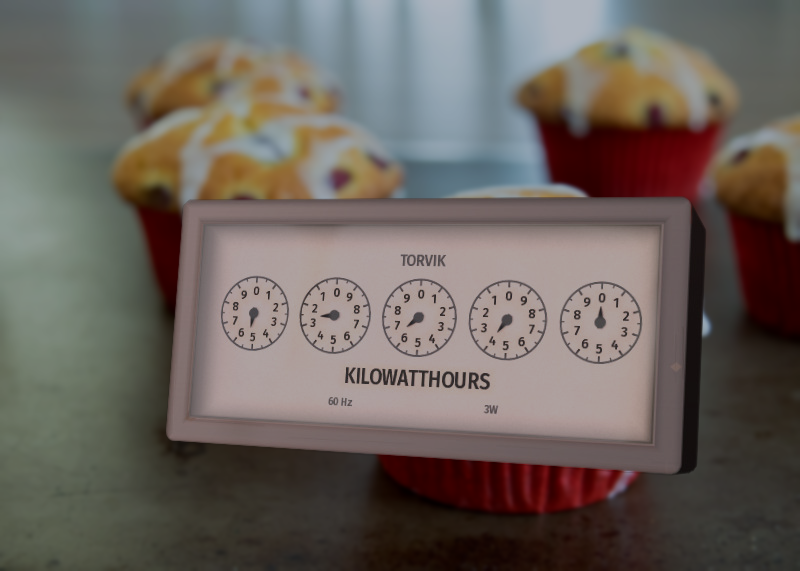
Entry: 52640kWh
